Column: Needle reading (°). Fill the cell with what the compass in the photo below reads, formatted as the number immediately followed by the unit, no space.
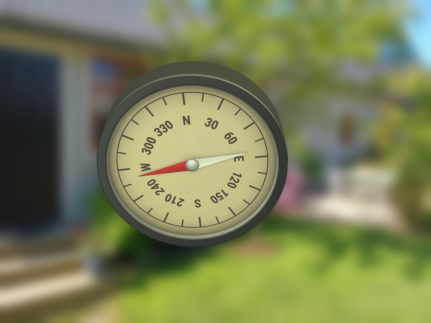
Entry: 262.5°
